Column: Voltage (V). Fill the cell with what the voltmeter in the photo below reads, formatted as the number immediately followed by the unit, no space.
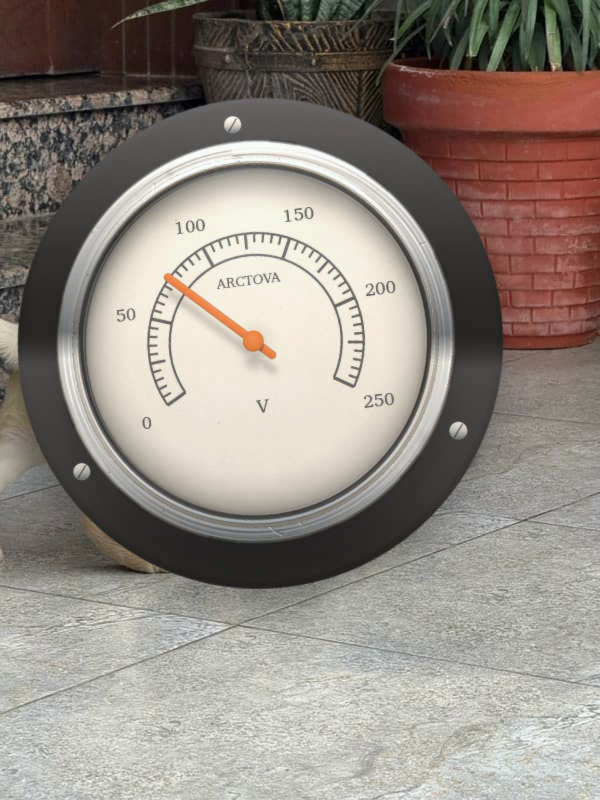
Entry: 75V
